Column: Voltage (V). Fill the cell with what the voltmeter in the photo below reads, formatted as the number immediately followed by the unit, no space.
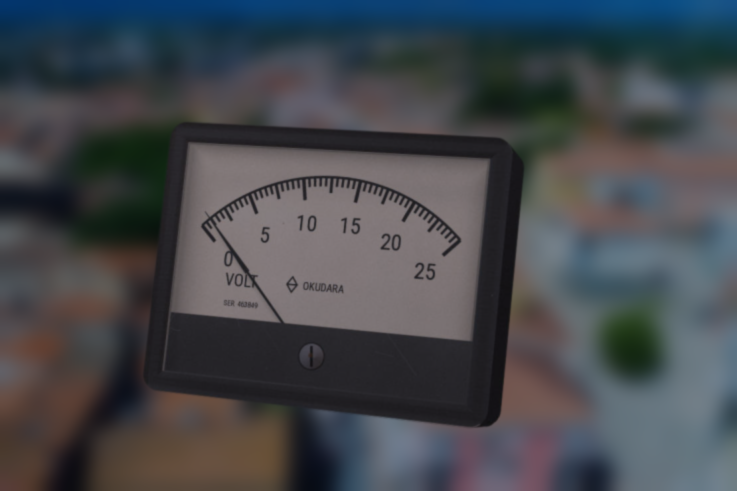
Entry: 1V
